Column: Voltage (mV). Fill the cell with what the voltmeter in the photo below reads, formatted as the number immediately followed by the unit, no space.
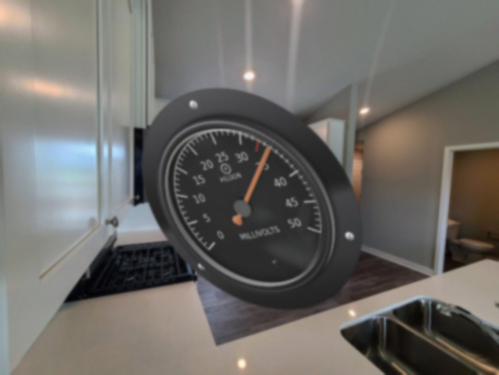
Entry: 35mV
